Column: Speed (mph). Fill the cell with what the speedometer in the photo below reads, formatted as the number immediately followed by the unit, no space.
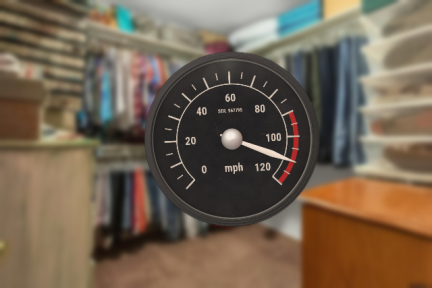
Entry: 110mph
